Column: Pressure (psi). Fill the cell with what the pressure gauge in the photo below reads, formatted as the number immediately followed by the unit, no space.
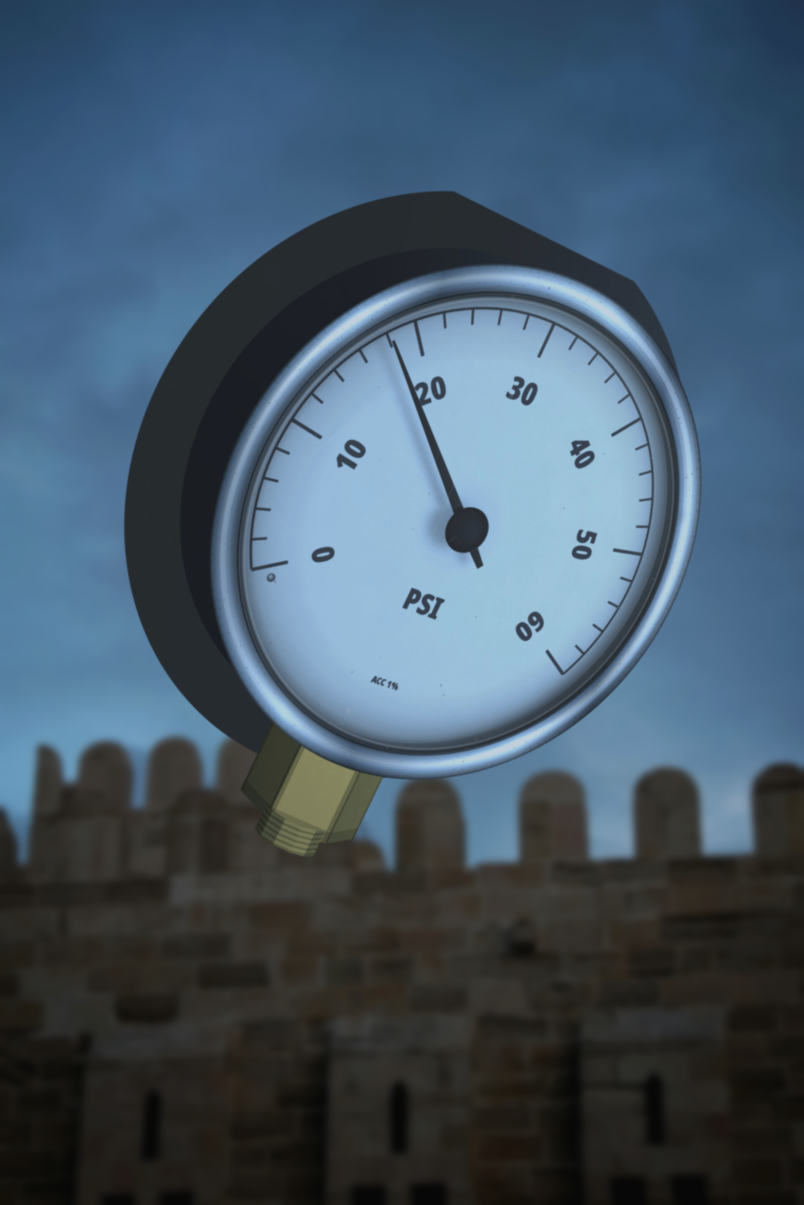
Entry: 18psi
